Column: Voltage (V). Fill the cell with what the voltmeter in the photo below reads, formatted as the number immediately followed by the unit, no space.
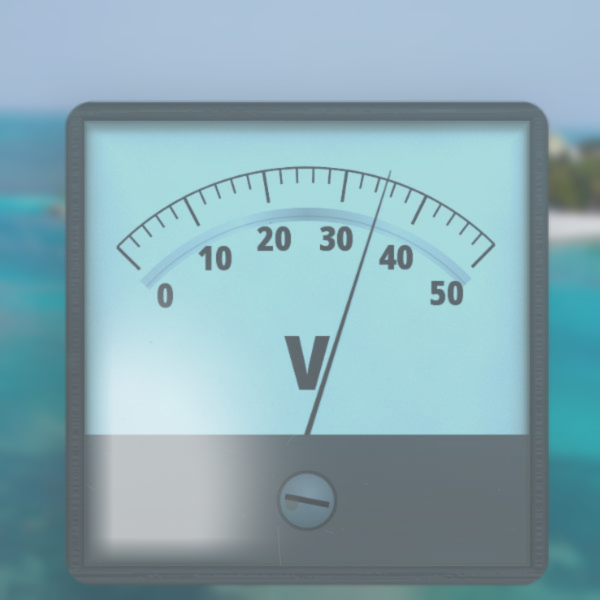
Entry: 35V
